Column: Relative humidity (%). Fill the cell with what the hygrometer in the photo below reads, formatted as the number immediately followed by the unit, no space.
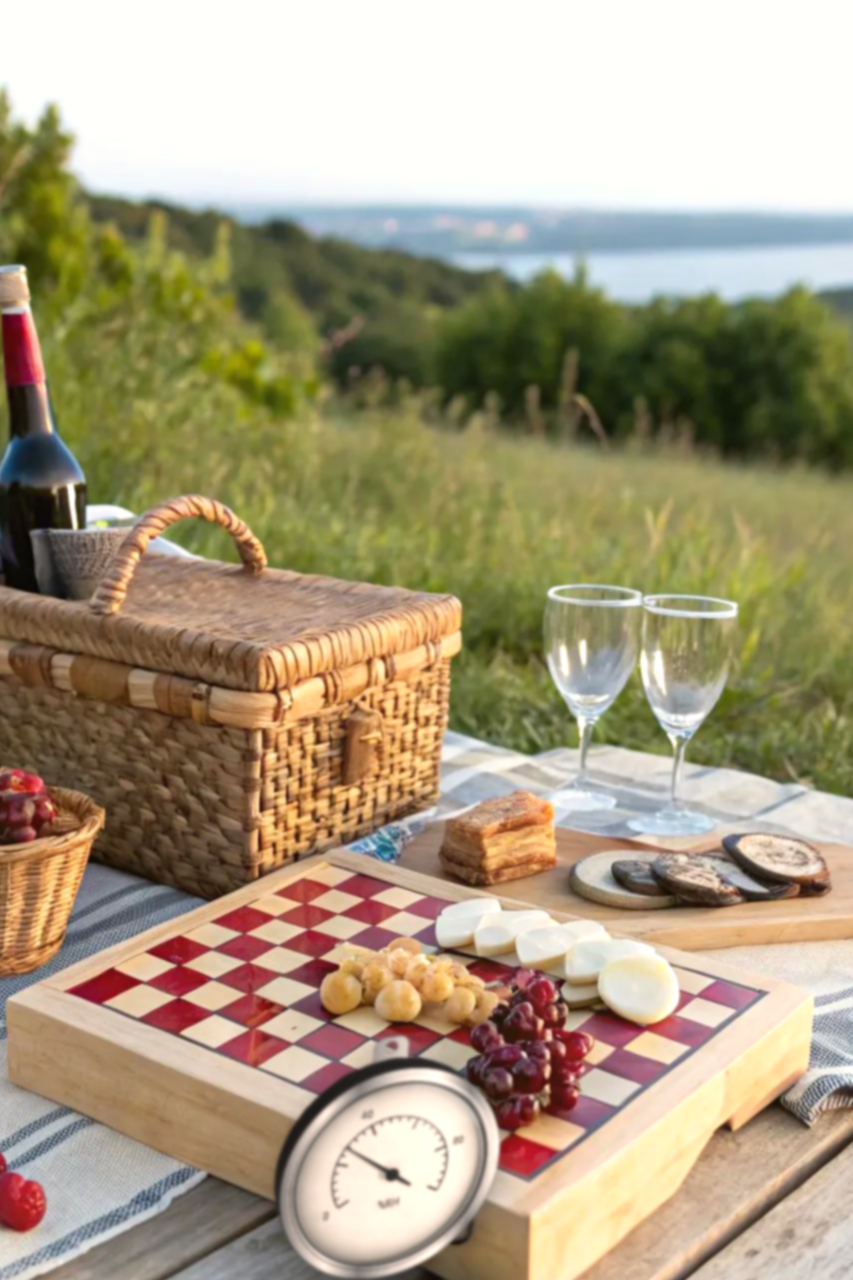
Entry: 28%
